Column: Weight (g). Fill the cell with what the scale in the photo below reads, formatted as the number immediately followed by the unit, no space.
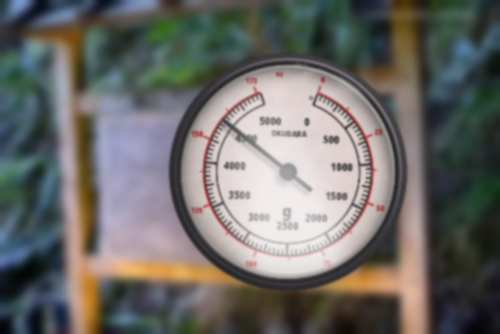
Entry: 4500g
